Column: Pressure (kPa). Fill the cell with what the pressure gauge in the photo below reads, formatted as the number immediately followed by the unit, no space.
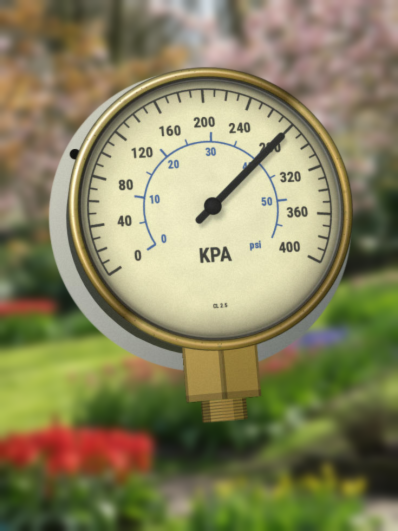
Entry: 280kPa
